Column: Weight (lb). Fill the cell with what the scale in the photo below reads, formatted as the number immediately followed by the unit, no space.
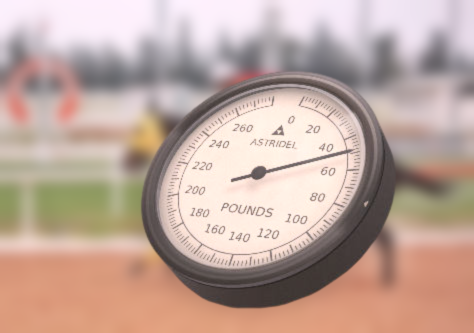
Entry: 50lb
